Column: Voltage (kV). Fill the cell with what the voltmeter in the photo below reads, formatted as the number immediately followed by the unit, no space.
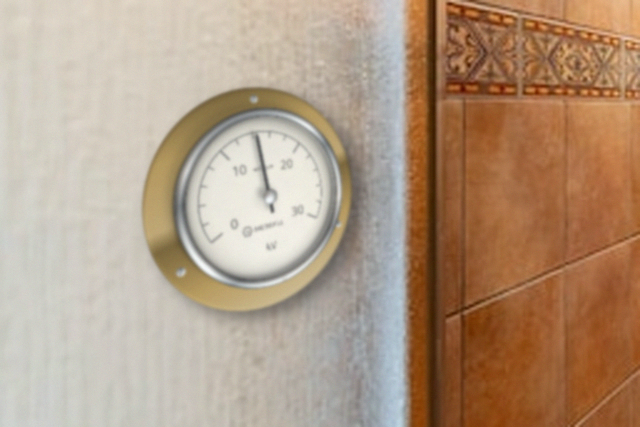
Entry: 14kV
